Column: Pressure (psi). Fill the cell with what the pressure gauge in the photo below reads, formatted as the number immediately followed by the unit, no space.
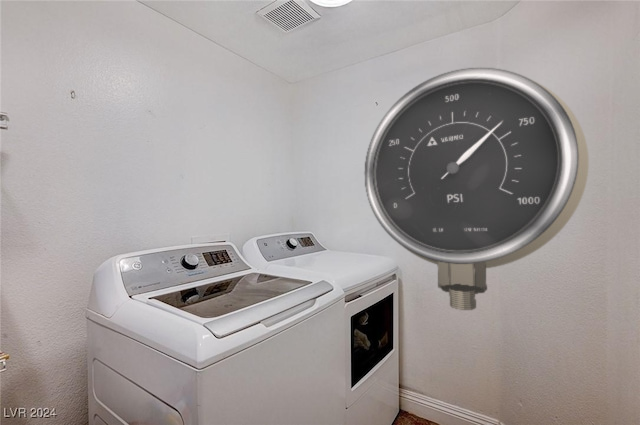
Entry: 700psi
